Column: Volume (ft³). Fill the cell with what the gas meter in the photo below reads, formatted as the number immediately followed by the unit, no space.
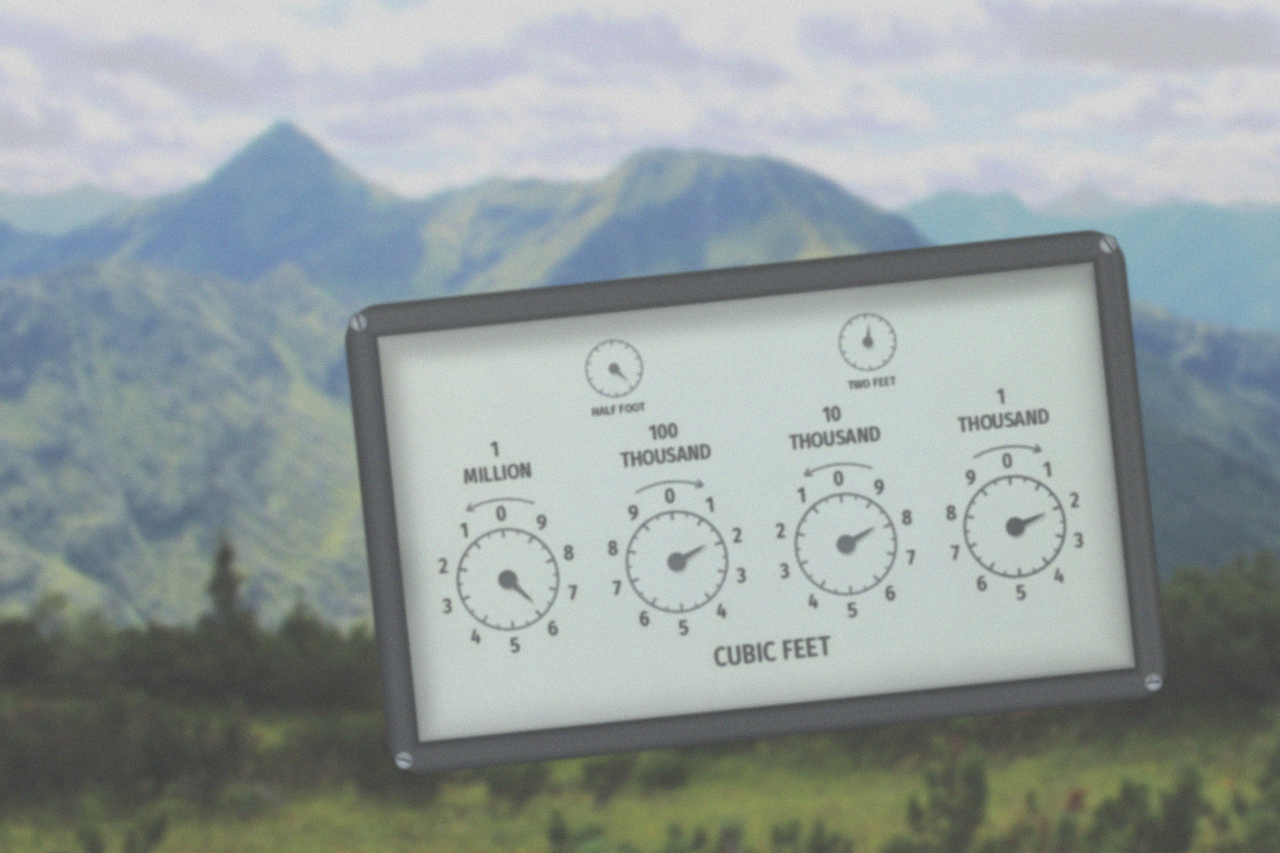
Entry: 618200ft³
